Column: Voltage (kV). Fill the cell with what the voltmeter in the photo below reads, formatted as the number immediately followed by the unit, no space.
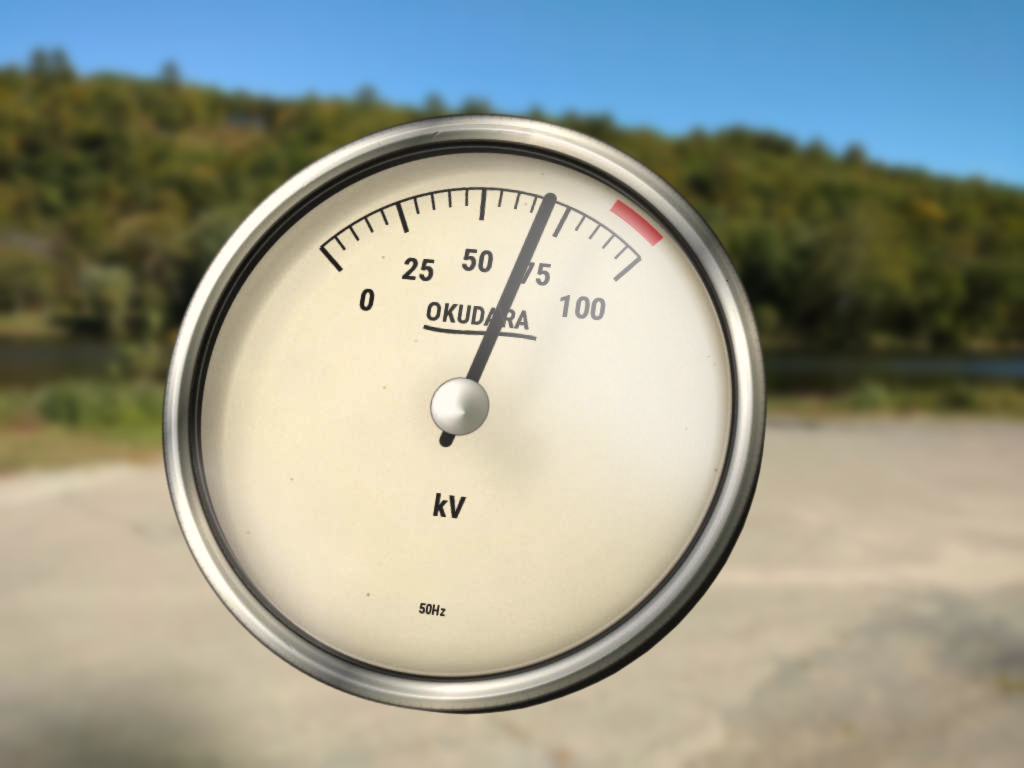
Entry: 70kV
